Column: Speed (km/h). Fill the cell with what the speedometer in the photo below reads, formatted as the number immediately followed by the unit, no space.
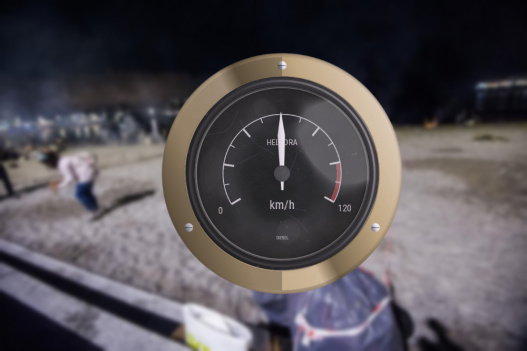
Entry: 60km/h
